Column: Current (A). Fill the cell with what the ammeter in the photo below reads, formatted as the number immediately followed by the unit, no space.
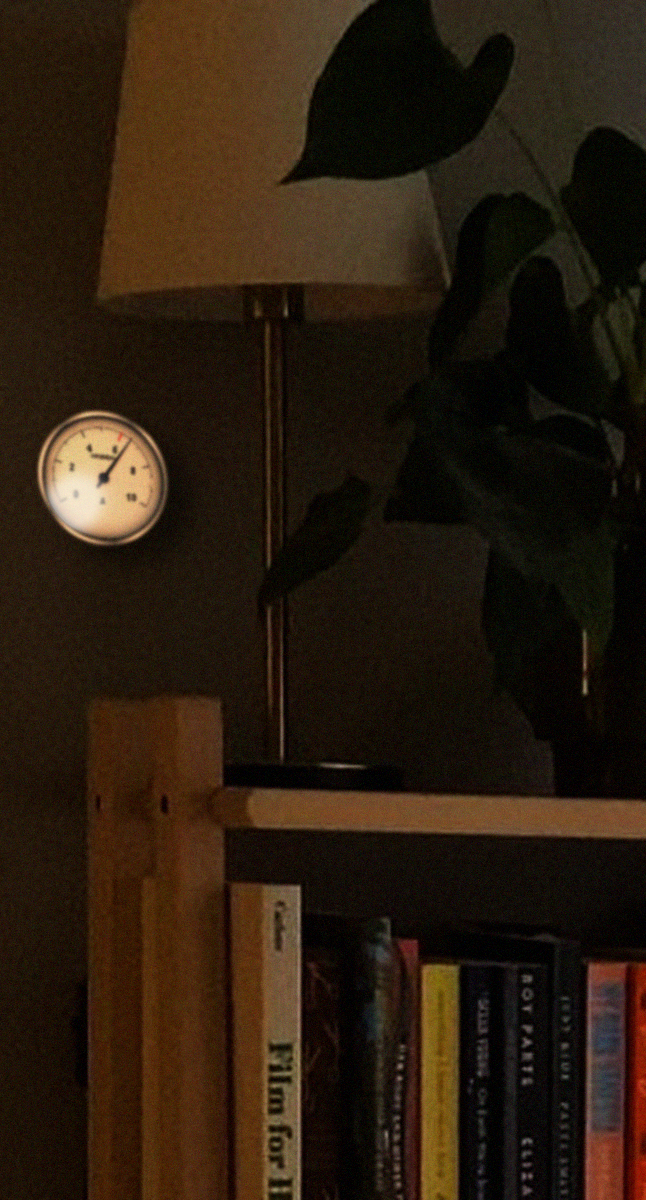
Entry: 6.5A
